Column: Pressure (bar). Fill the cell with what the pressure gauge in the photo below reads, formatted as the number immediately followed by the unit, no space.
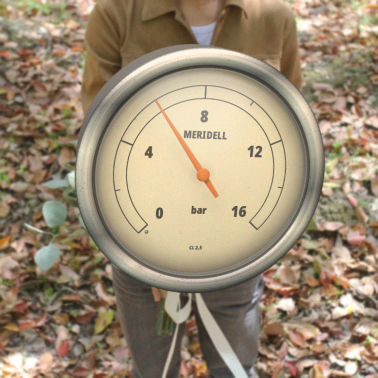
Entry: 6bar
